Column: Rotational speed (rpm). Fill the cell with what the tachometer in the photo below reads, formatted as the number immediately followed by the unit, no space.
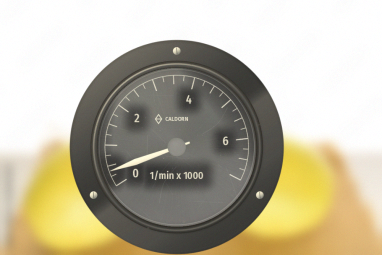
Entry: 375rpm
